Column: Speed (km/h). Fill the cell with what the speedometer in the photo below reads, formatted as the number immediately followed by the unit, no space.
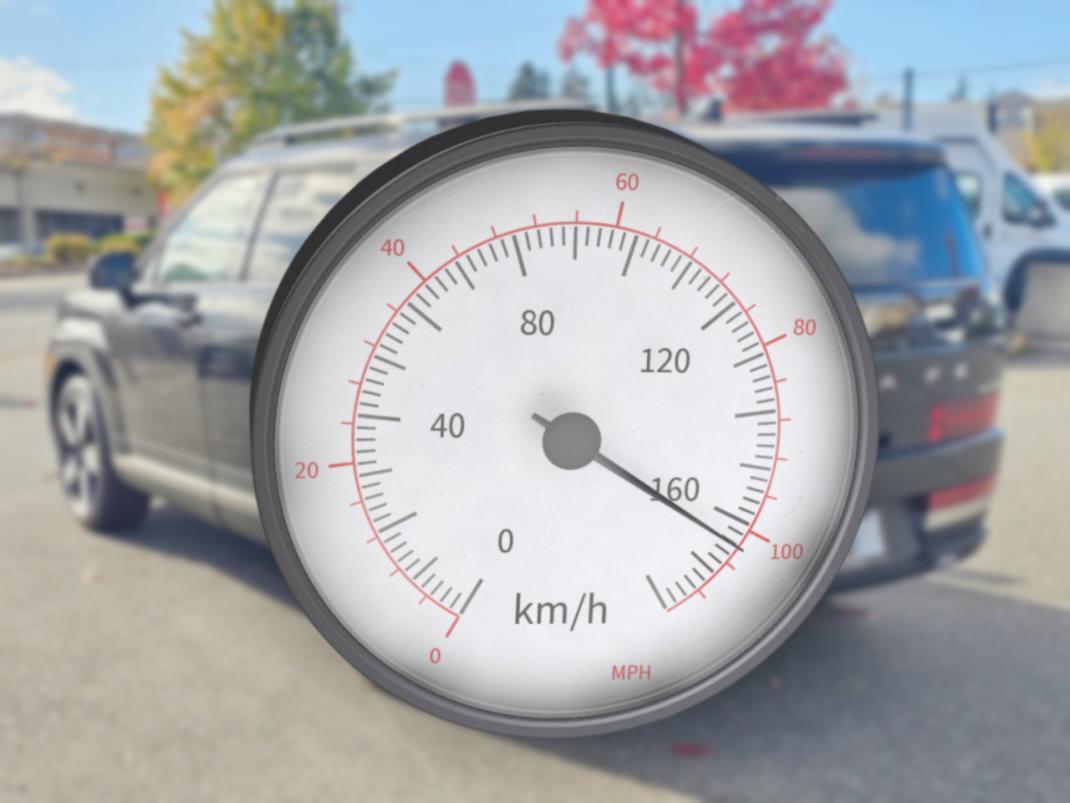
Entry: 164km/h
